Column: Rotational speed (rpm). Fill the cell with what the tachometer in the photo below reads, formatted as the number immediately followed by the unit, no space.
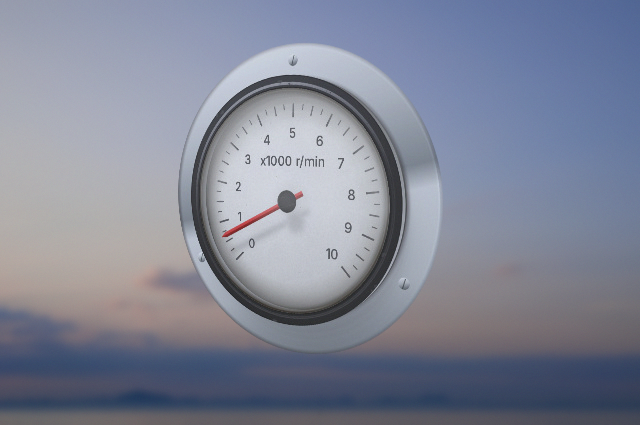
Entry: 625rpm
